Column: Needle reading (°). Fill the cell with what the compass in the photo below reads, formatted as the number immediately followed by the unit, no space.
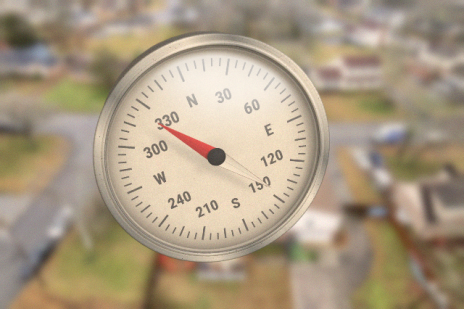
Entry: 325°
